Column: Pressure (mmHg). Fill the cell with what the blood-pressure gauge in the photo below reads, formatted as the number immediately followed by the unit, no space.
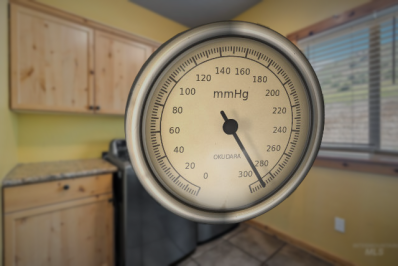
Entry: 290mmHg
